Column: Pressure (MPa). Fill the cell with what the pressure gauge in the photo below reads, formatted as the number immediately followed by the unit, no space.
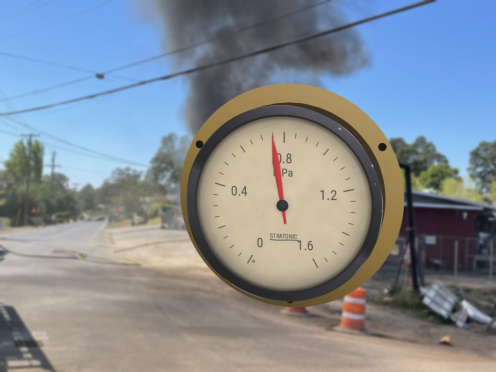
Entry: 0.75MPa
